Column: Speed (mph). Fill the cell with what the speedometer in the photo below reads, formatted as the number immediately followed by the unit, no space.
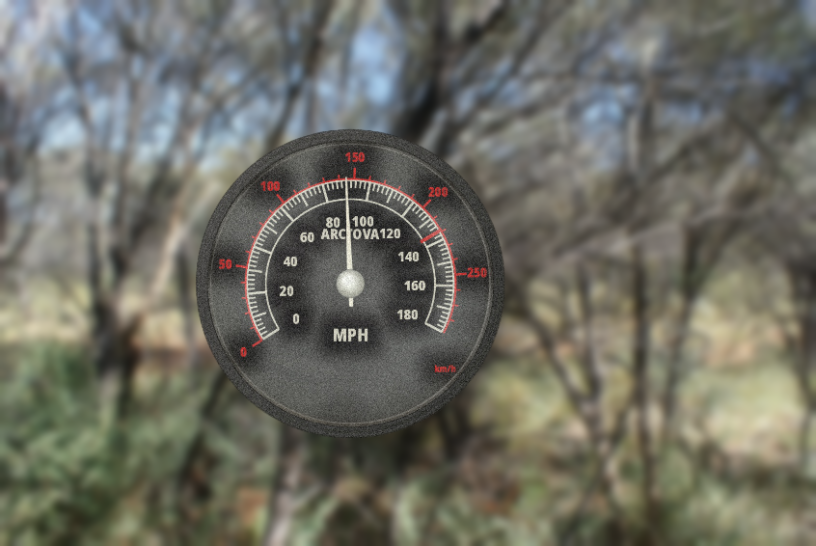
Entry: 90mph
